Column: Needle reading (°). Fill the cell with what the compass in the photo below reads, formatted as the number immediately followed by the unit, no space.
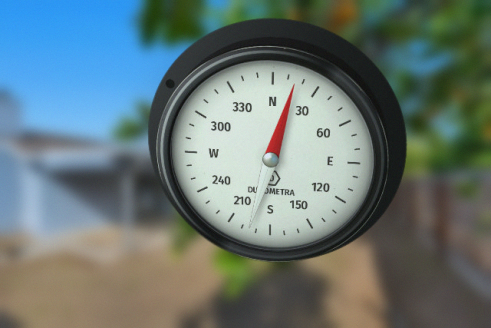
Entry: 15°
